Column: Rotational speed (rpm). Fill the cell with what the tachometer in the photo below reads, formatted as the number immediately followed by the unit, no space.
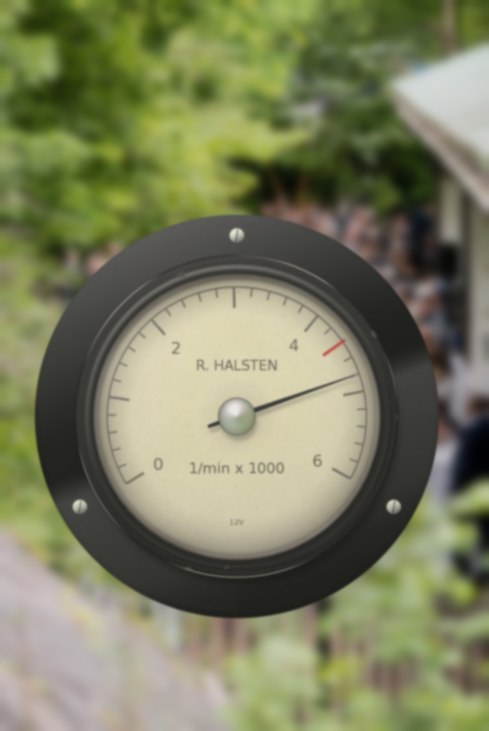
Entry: 4800rpm
